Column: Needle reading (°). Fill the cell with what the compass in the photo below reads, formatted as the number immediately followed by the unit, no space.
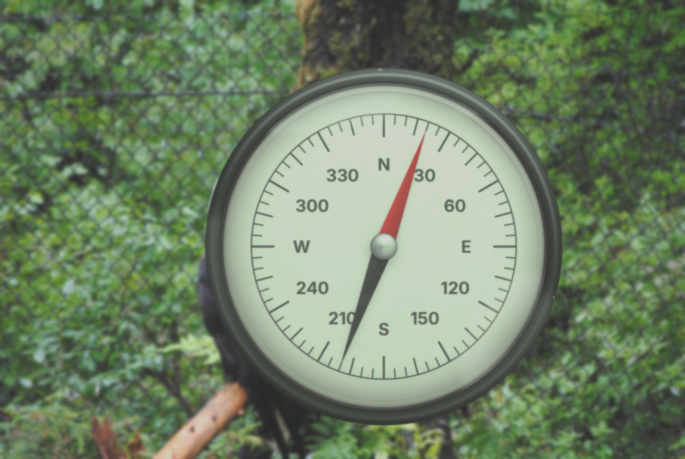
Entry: 20°
